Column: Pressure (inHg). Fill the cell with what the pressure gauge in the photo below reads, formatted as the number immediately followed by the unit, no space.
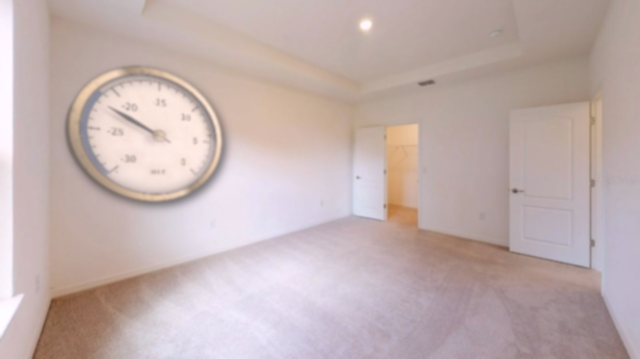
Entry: -22inHg
